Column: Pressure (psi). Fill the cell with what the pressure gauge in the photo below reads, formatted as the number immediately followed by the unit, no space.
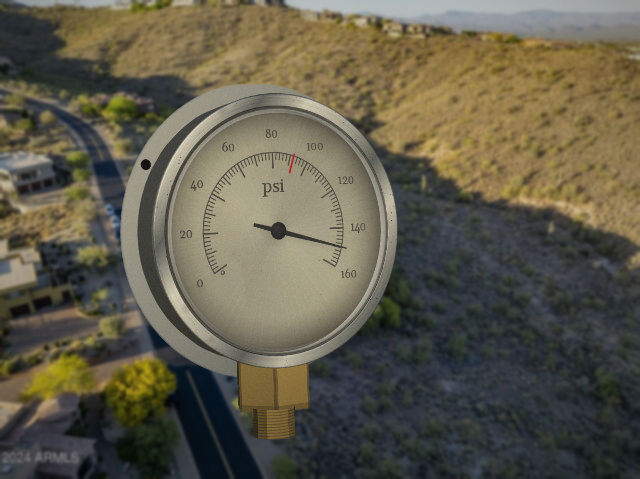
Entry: 150psi
